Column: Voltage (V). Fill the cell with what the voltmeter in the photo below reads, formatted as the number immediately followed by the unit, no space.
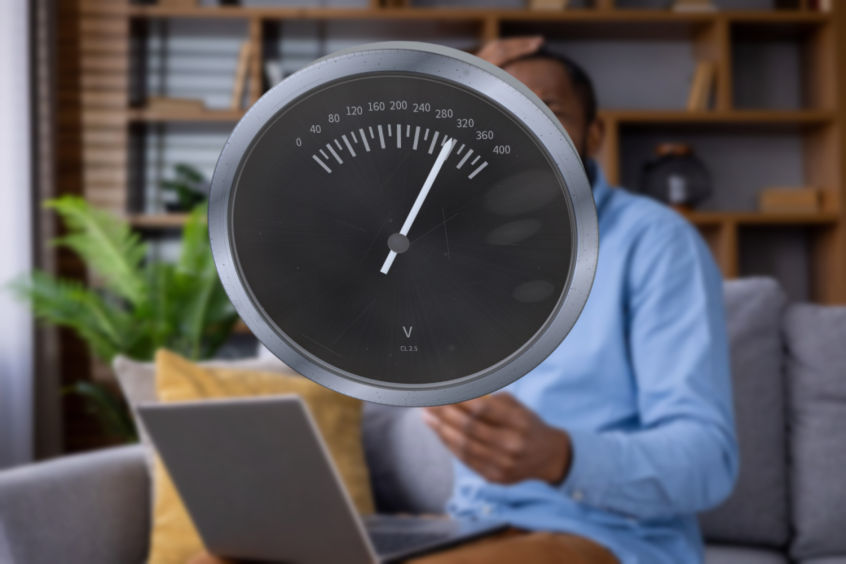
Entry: 310V
